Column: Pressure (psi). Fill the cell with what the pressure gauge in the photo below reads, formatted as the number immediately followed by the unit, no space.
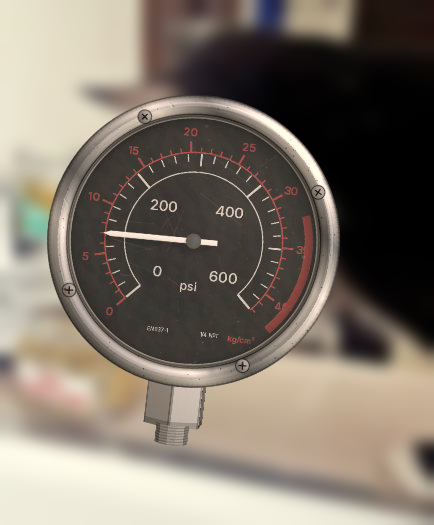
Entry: 100psi
